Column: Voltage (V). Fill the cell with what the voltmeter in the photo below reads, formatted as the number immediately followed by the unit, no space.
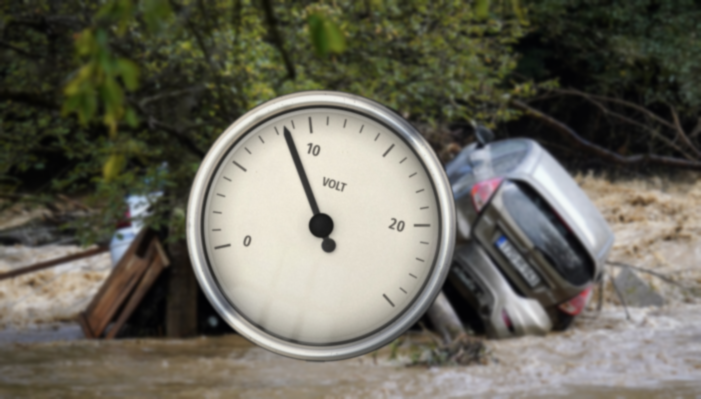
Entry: 8.5V
